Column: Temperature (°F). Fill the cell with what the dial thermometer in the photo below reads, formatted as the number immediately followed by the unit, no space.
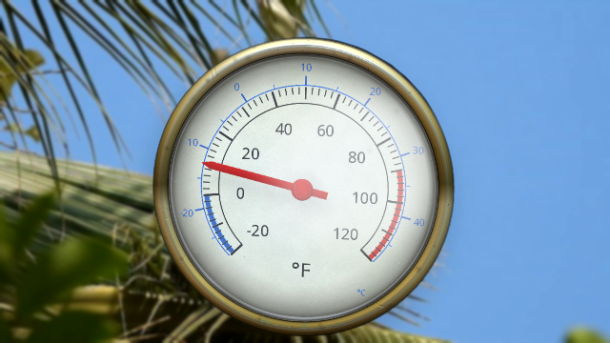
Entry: 10°F
